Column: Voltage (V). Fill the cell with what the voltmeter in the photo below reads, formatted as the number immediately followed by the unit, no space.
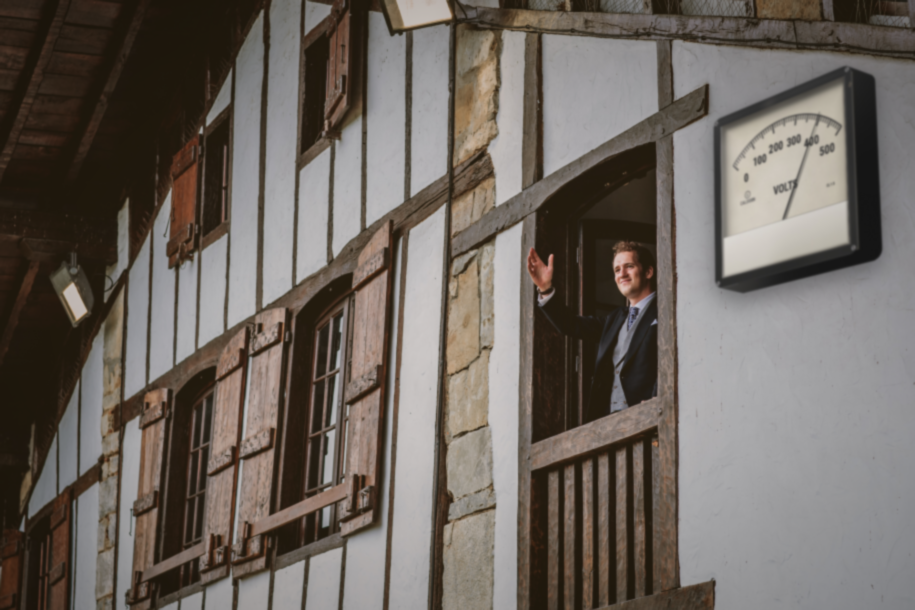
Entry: 400V
